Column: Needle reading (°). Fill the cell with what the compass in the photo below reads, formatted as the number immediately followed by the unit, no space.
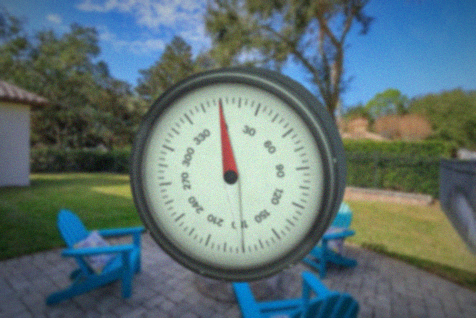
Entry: 0°
